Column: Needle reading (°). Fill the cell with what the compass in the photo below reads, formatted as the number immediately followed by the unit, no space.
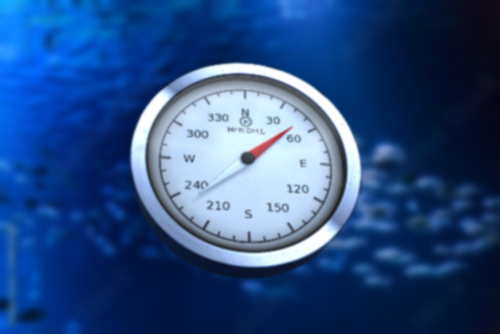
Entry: 50°
